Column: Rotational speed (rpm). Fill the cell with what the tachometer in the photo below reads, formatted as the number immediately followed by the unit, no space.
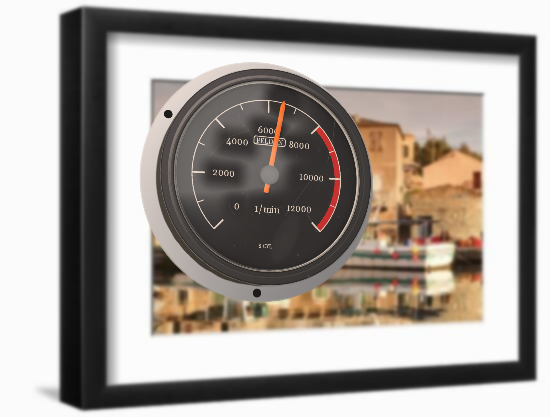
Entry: 6500rpm
